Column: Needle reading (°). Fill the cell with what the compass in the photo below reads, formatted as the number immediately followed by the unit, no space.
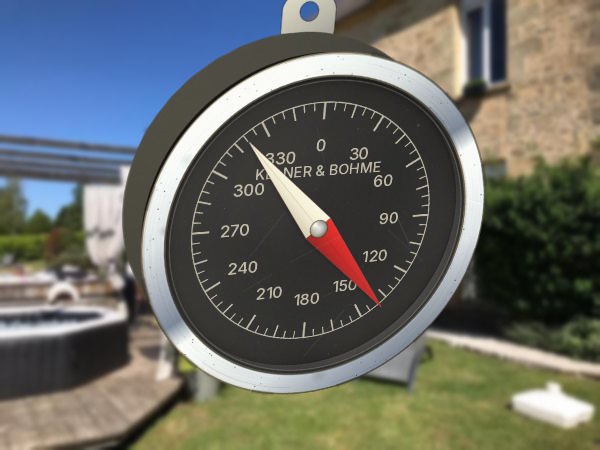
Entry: 140°
